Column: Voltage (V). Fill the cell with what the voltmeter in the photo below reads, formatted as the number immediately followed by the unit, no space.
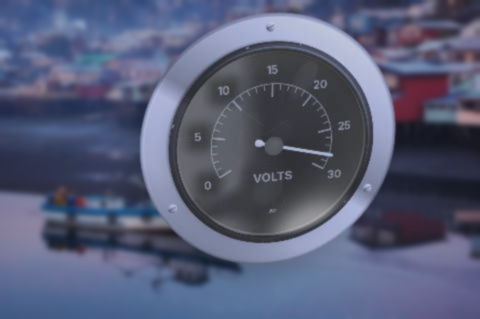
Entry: 28V
